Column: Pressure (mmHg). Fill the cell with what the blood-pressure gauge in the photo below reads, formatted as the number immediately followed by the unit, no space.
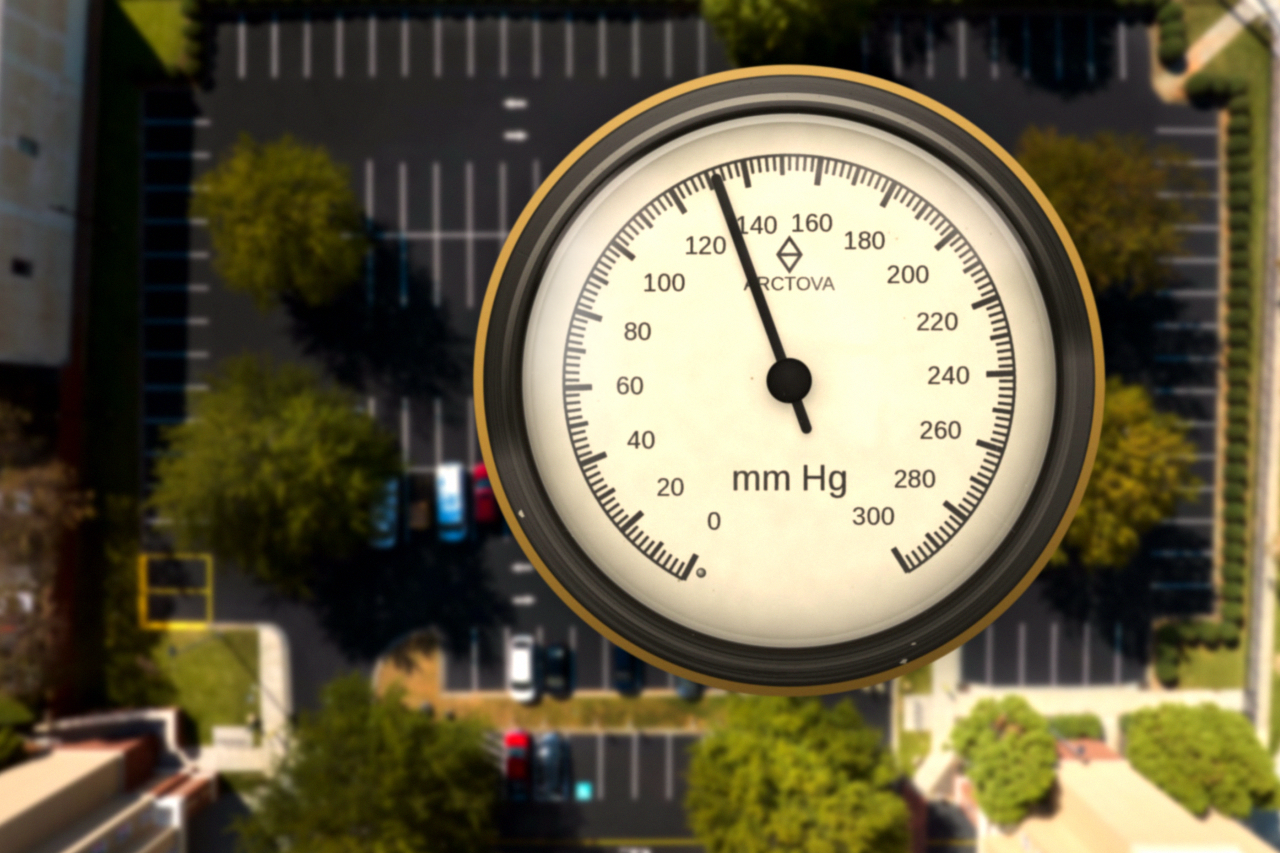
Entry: 132mmHg
